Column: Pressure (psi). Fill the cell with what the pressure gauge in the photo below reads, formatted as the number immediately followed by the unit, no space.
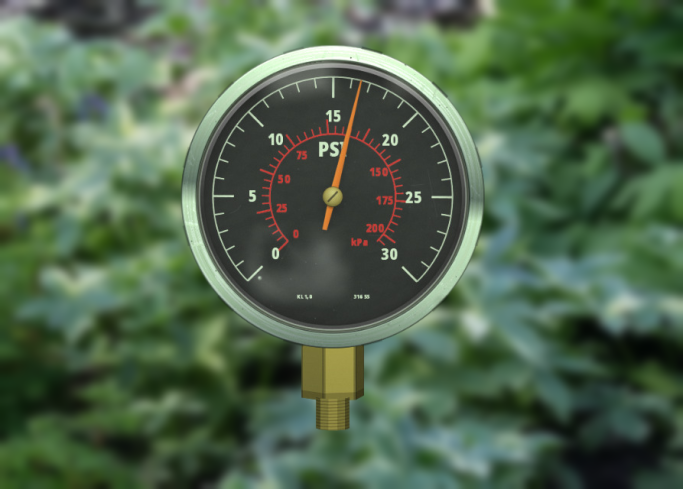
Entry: 16.5psi
